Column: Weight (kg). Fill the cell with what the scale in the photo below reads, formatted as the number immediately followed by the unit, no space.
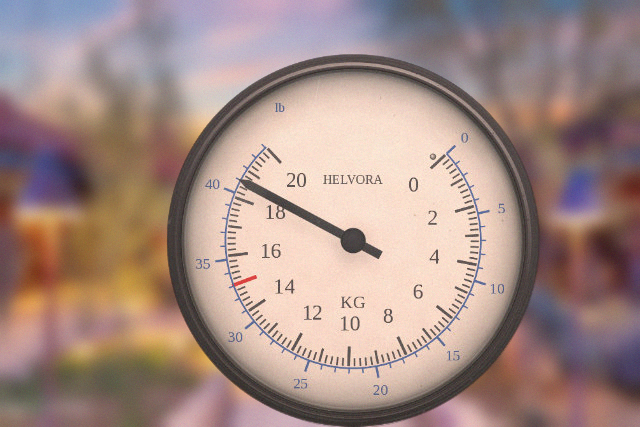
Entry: 18.6kg
